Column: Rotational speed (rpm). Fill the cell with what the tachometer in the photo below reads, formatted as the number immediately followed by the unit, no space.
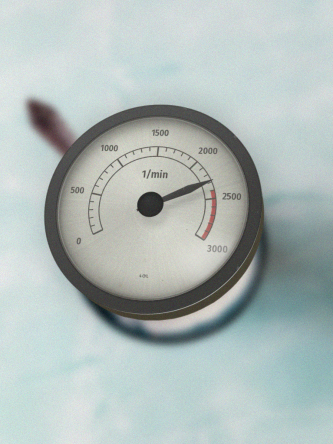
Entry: 2300rpm
